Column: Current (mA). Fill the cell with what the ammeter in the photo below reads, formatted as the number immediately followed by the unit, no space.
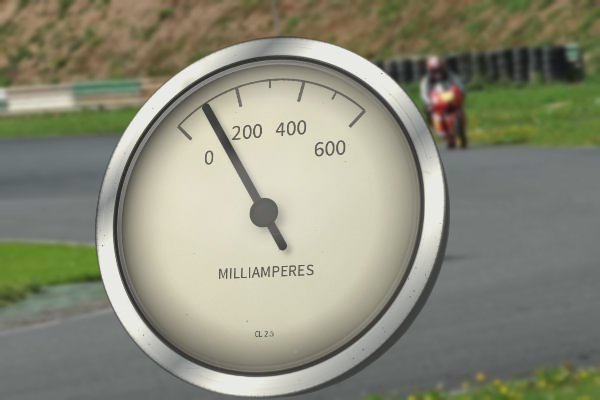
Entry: 100mA
